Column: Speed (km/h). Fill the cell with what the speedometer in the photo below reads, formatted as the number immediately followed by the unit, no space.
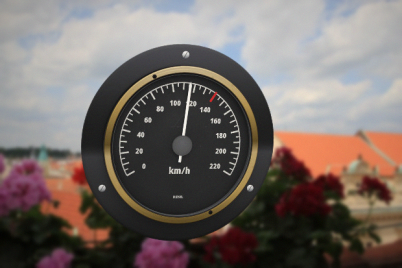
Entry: 115km/h
